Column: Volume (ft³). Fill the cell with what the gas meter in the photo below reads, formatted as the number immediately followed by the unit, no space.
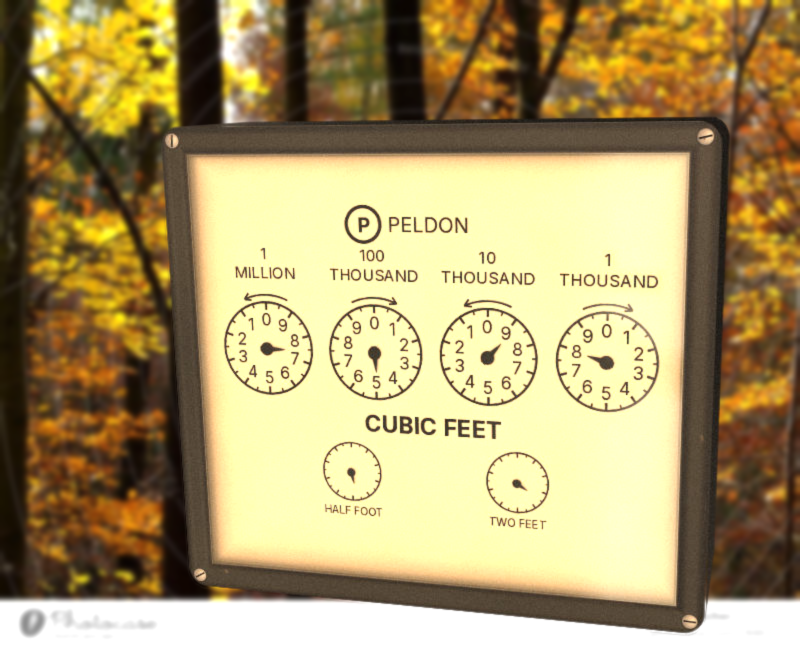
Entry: 748800ft³
